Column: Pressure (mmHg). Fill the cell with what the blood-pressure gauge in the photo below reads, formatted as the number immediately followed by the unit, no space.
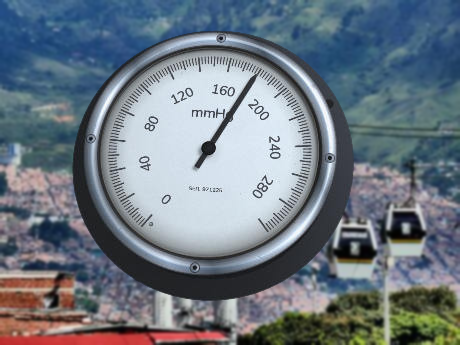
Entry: 180mmHg
